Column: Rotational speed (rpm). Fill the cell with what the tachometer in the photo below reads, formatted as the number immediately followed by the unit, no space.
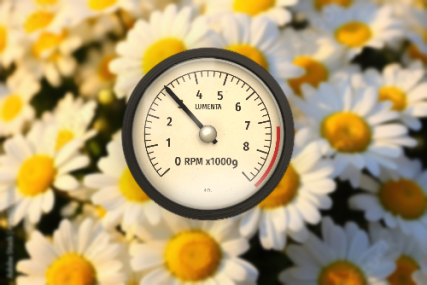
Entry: 3000rpm
